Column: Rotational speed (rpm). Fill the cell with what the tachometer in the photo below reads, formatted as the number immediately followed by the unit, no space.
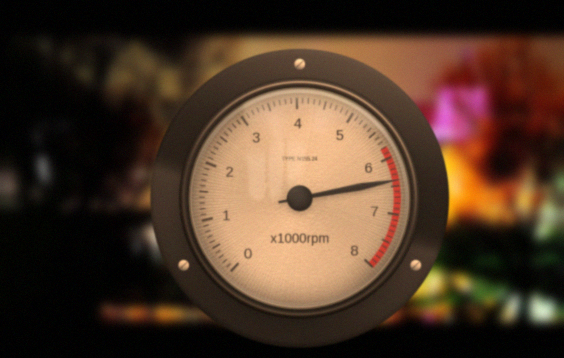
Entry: 6400rpm
